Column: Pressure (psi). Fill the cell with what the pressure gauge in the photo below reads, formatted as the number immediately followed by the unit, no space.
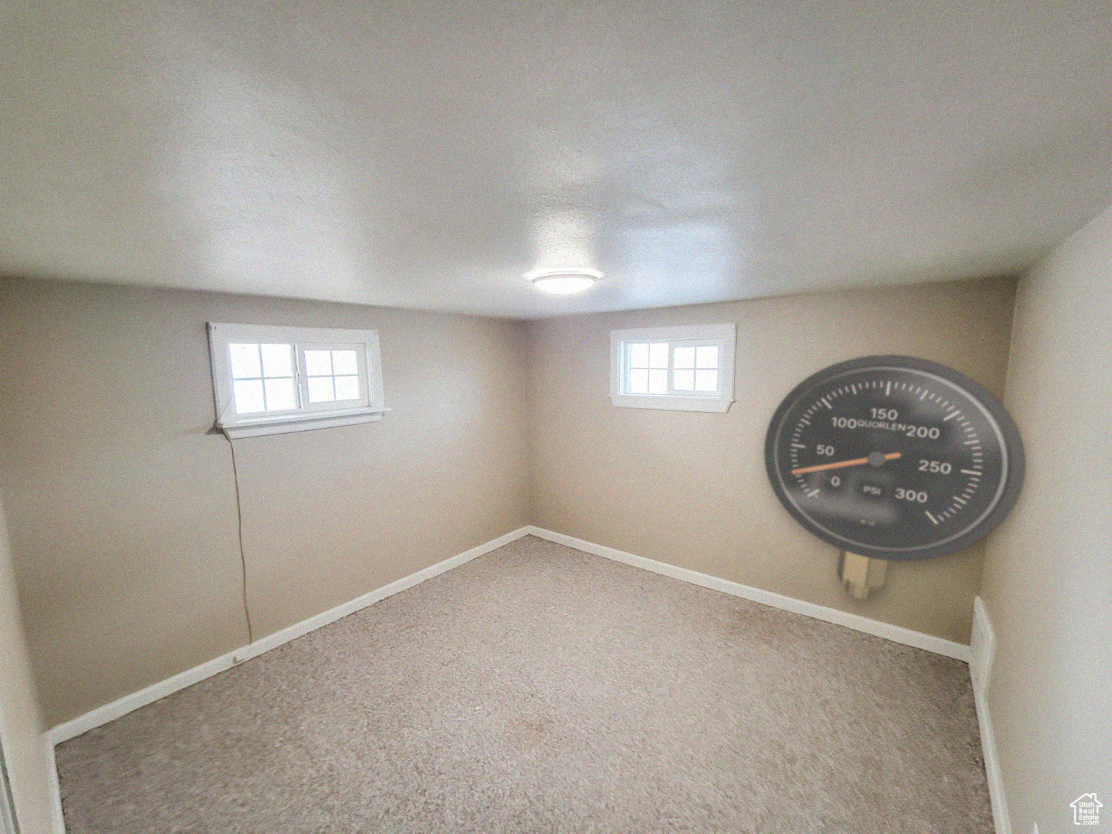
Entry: 25psi
